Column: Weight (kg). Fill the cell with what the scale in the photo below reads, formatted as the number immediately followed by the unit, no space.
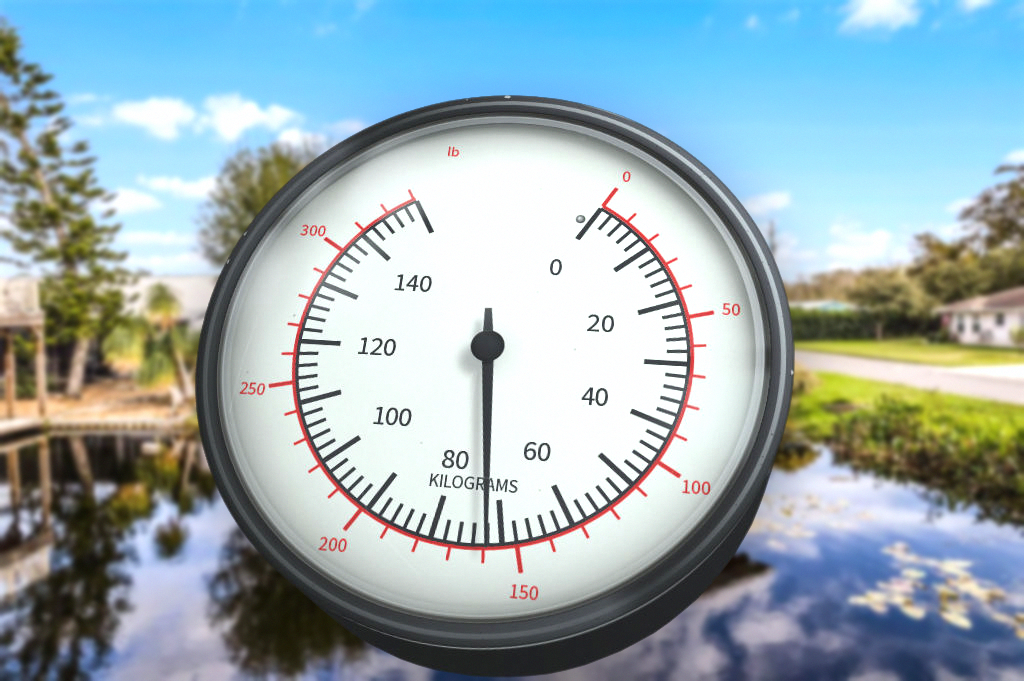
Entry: 72kg
